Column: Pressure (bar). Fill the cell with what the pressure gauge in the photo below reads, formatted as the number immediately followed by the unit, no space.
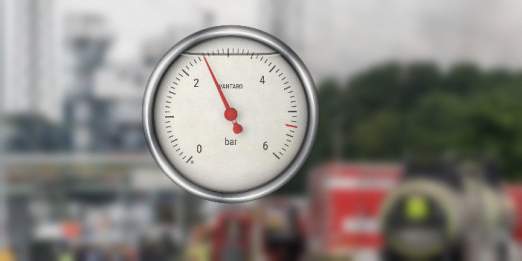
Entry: 2.5bar
